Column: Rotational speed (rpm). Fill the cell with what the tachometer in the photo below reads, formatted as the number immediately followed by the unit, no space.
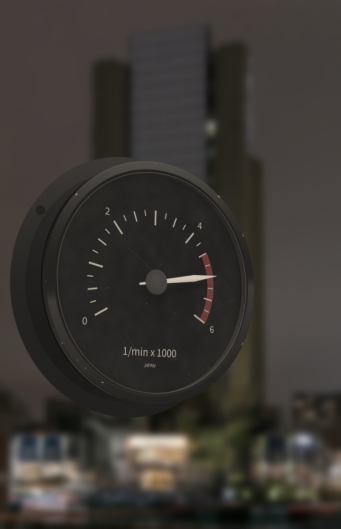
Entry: 5000rpm
